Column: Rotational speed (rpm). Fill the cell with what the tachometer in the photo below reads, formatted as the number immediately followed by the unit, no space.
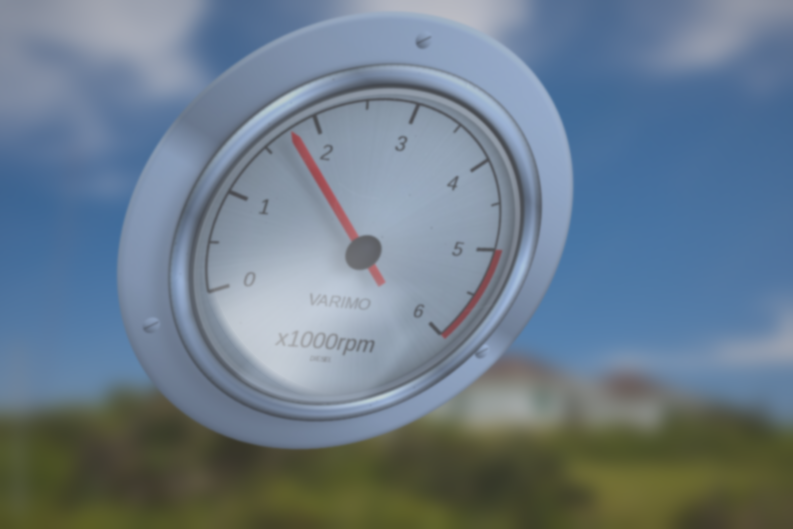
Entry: 1750rpm
